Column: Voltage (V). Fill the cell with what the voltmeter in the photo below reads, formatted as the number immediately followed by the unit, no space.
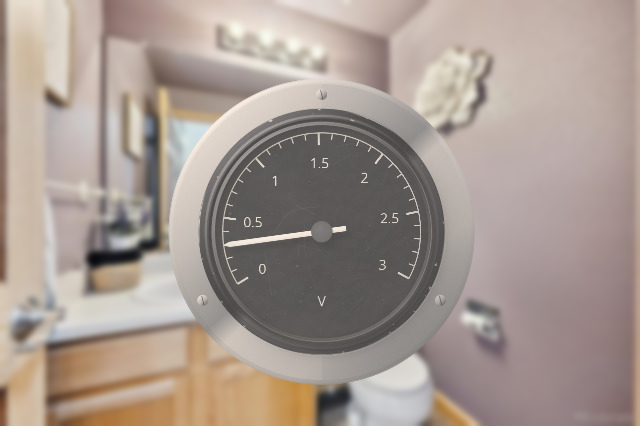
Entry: 0.3V
